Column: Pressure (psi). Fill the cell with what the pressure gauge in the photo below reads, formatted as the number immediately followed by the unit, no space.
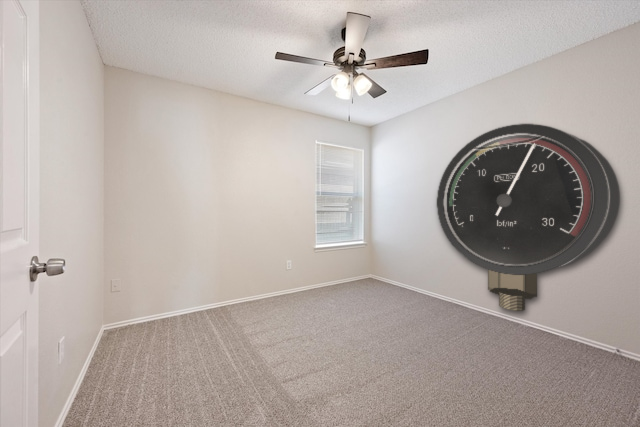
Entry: 18psi
